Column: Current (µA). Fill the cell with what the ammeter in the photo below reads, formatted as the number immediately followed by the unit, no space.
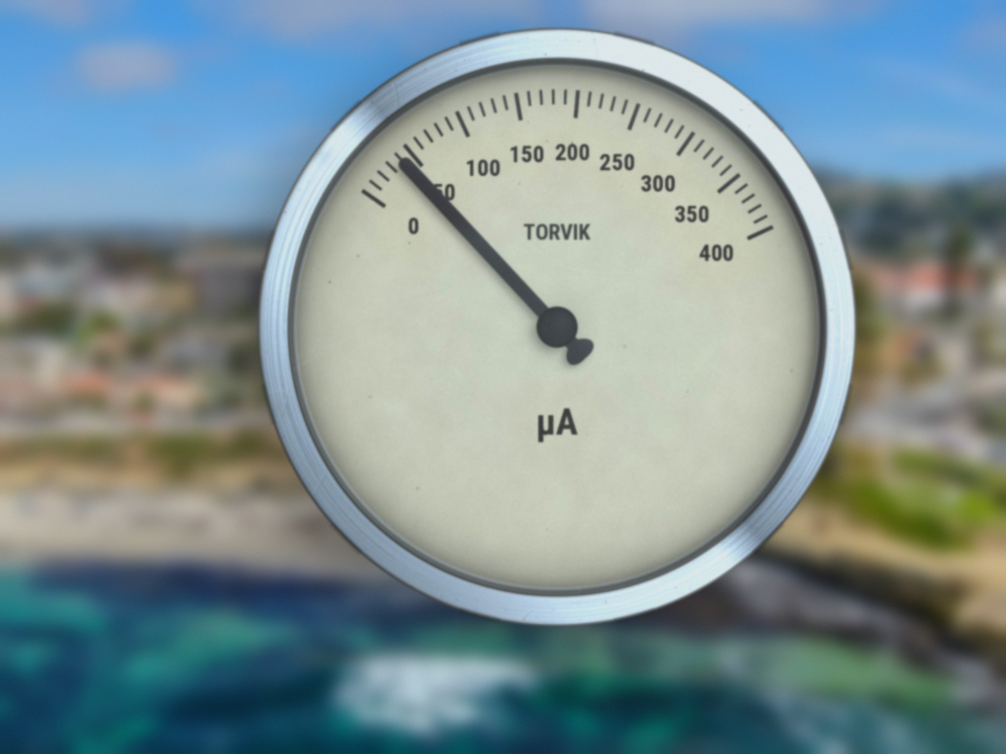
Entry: 40µA
